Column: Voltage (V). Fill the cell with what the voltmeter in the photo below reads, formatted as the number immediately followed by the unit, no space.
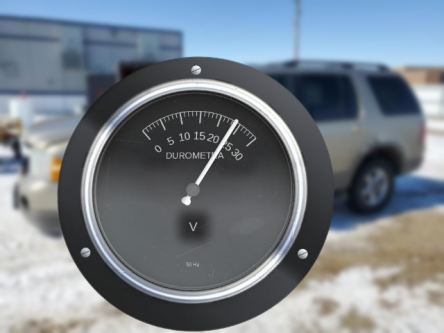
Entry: 24V
